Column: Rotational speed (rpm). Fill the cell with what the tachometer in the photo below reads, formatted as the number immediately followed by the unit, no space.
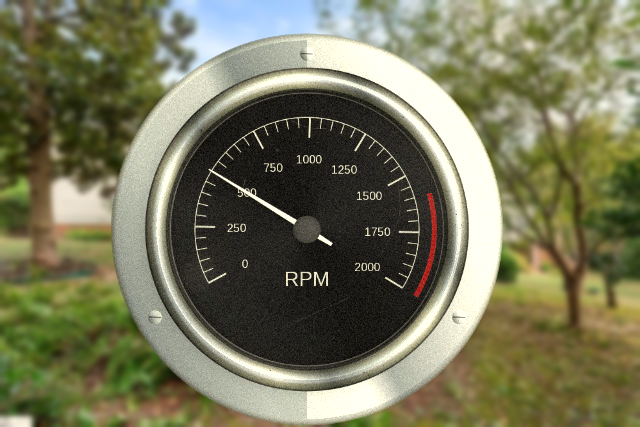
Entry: 500rpm
